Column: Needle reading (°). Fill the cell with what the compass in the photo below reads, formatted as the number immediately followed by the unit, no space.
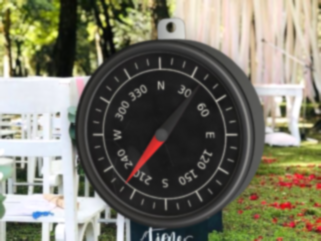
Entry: 220°
